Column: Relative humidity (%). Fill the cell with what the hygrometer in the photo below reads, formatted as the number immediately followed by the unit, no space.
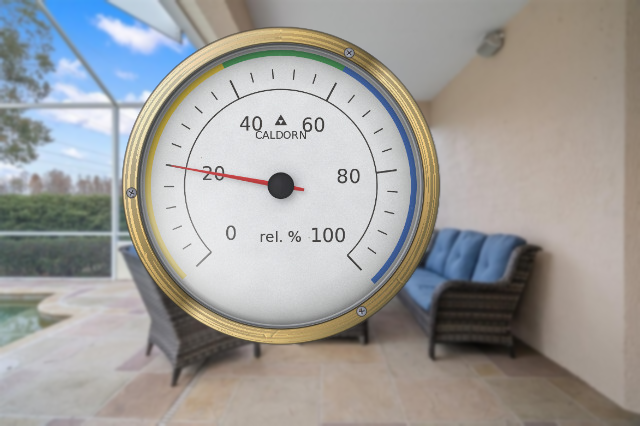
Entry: 20%
